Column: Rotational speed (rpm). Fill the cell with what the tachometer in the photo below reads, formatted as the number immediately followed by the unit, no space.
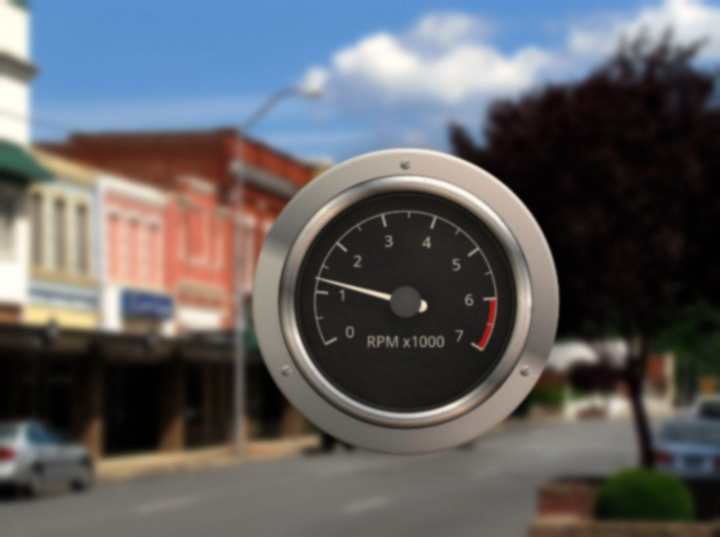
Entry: 1250rpm
